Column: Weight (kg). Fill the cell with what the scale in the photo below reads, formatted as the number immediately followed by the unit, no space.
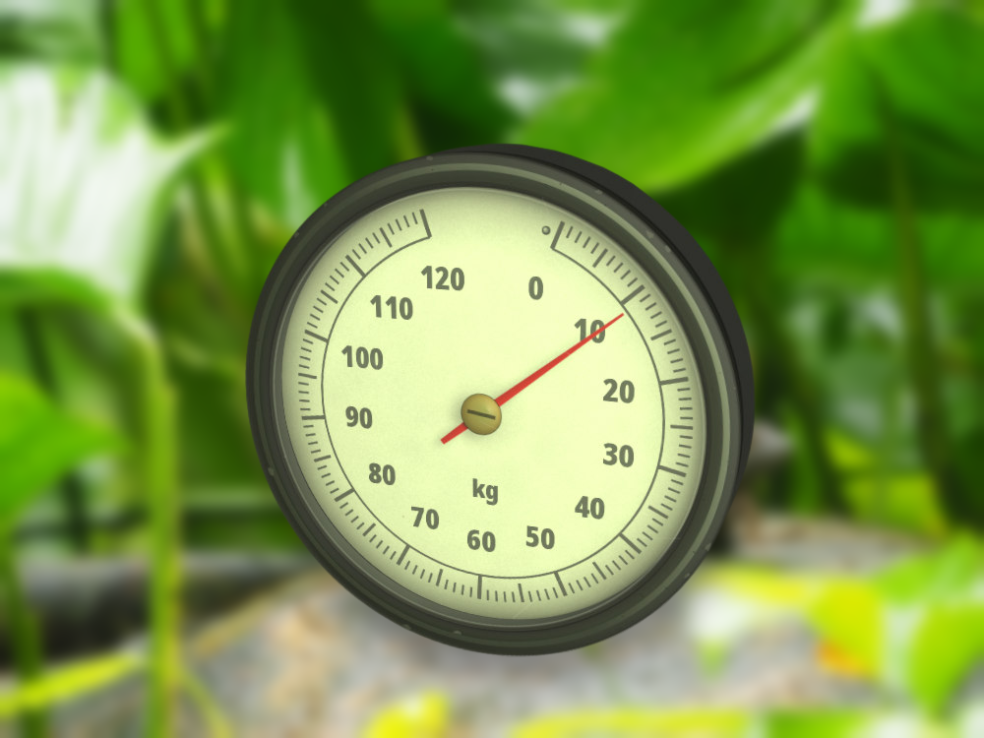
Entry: 11kg
